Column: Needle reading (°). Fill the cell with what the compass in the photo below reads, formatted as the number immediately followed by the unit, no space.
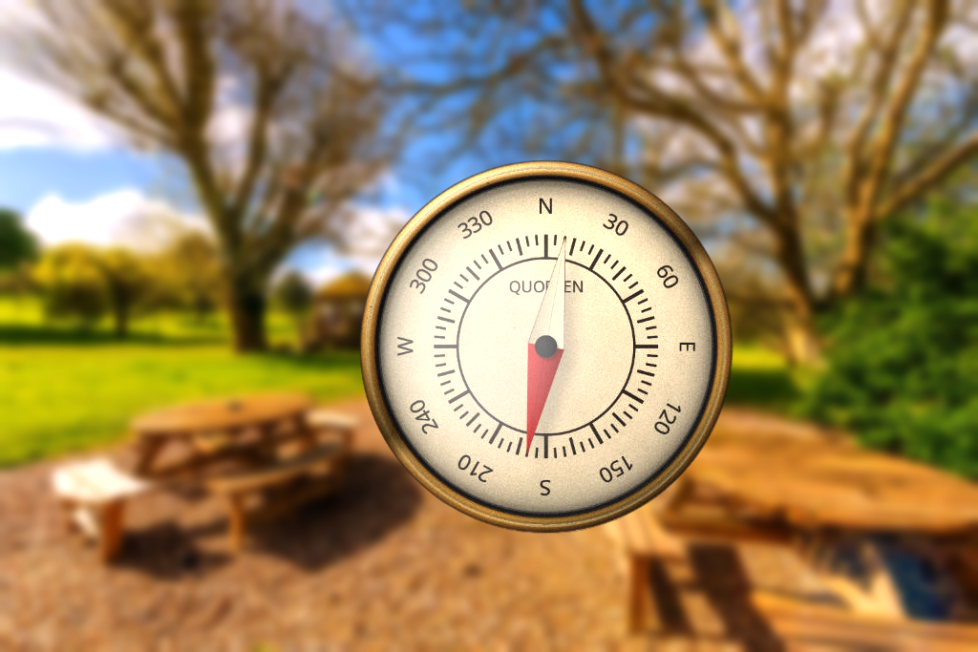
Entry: 190°
